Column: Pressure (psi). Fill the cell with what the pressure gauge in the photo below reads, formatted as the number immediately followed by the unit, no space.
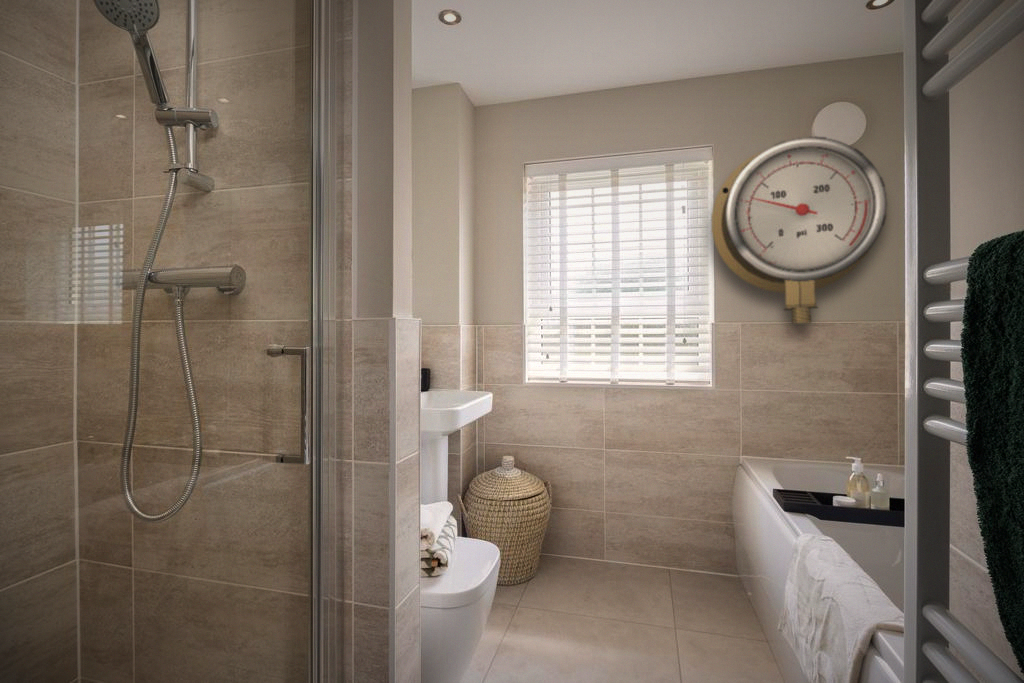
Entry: 75psi
